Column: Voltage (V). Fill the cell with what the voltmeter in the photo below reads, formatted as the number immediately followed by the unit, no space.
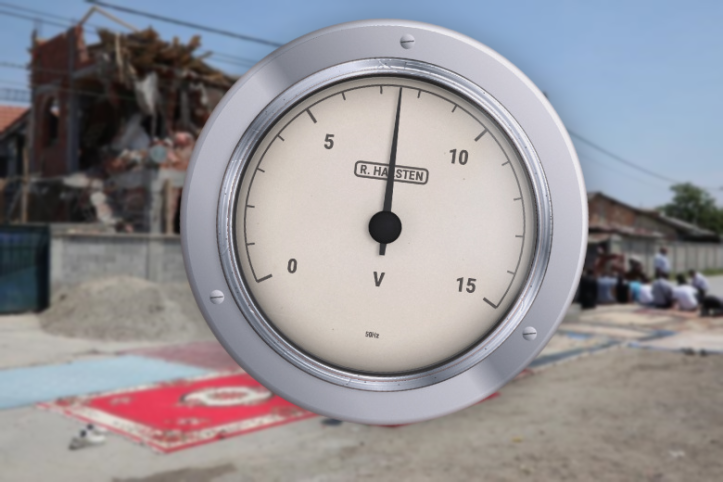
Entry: 7.5V
